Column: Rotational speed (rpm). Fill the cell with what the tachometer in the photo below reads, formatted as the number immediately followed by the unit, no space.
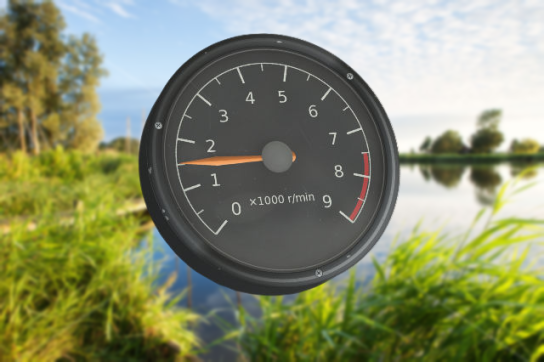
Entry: 1500rpm
